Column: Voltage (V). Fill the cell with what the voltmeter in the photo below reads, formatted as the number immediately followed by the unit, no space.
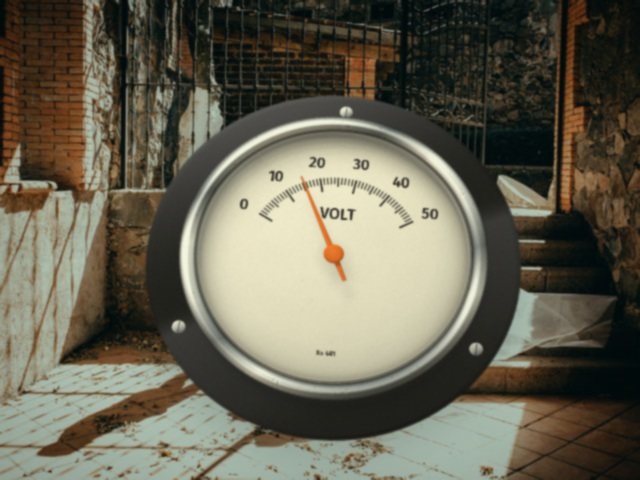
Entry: 15V
